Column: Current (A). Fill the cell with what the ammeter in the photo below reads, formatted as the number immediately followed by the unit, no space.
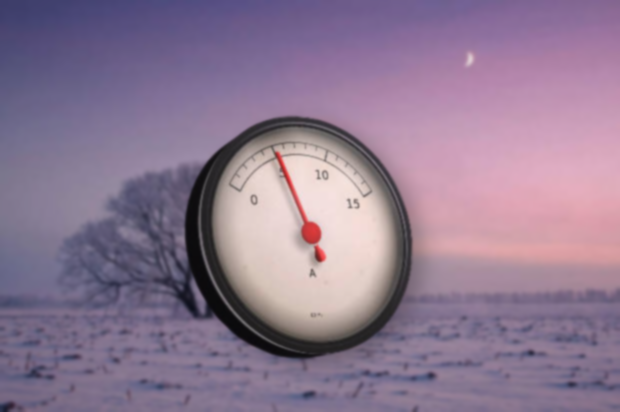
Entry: 5A
